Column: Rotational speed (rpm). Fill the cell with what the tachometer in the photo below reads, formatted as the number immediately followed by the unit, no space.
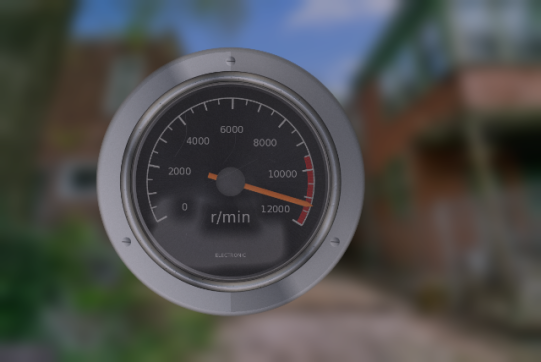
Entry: 11250rpm
